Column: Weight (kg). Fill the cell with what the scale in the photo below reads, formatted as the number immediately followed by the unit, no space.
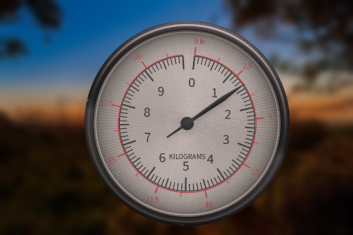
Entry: 1.4kg
